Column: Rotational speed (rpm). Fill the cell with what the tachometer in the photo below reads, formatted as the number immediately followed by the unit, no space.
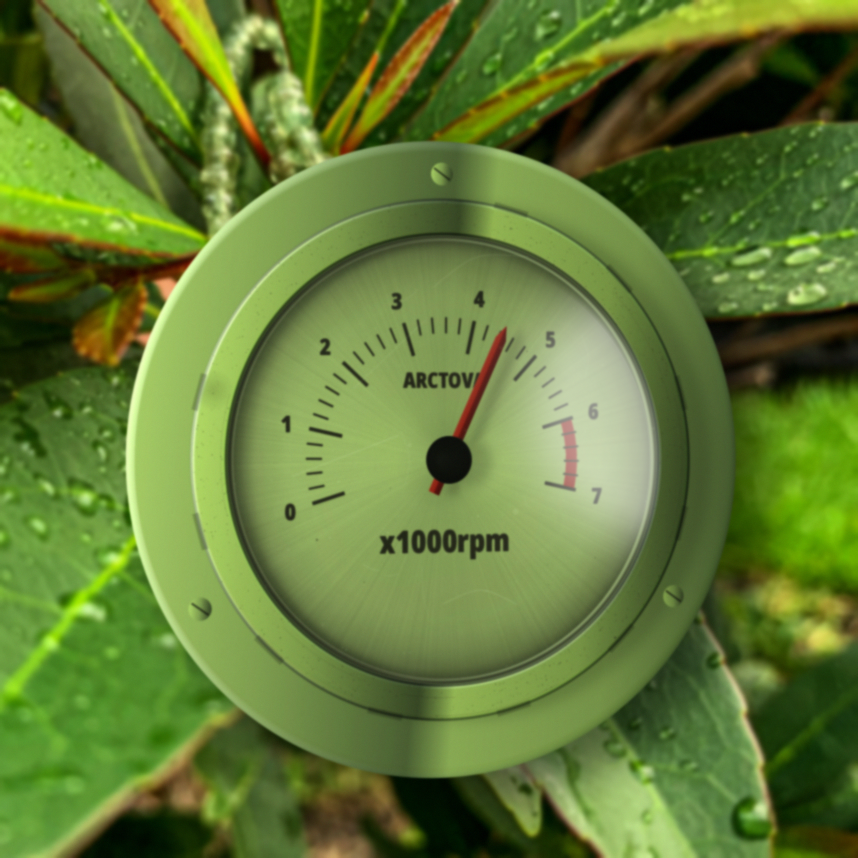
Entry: 4400rpm
